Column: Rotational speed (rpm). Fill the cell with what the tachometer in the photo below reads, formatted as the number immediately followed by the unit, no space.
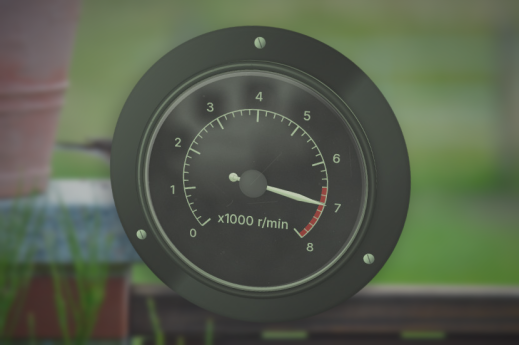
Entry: 7000rpm
